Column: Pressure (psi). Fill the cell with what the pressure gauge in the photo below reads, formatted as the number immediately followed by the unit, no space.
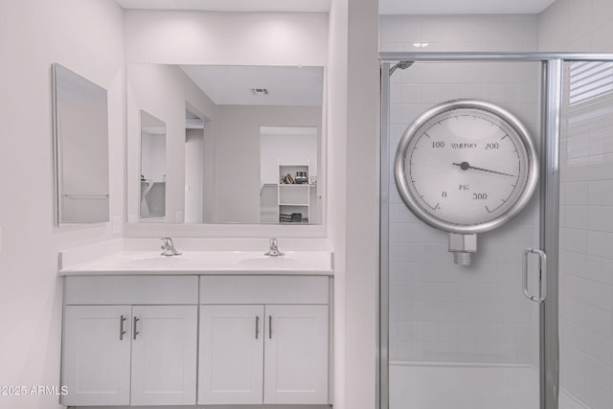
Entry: 250psi
